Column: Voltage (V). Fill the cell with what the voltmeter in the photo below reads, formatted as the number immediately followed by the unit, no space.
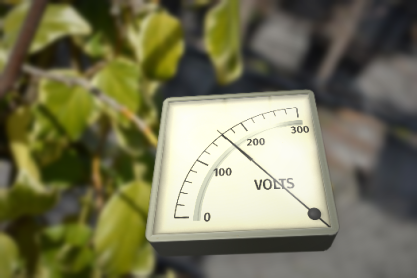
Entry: 160V
